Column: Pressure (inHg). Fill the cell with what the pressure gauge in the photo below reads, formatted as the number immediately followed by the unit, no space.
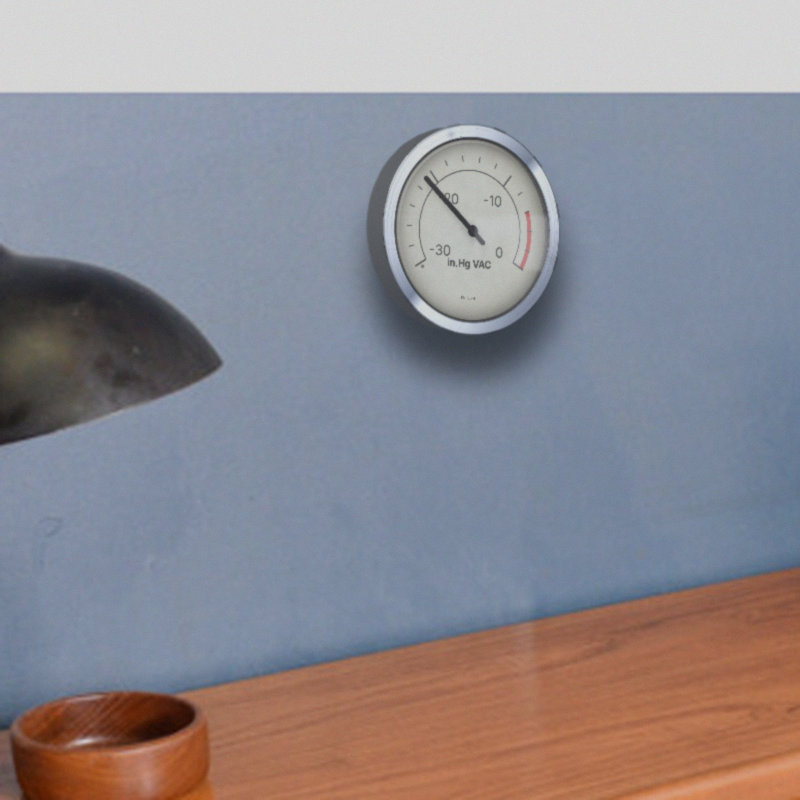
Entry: -21inHg
